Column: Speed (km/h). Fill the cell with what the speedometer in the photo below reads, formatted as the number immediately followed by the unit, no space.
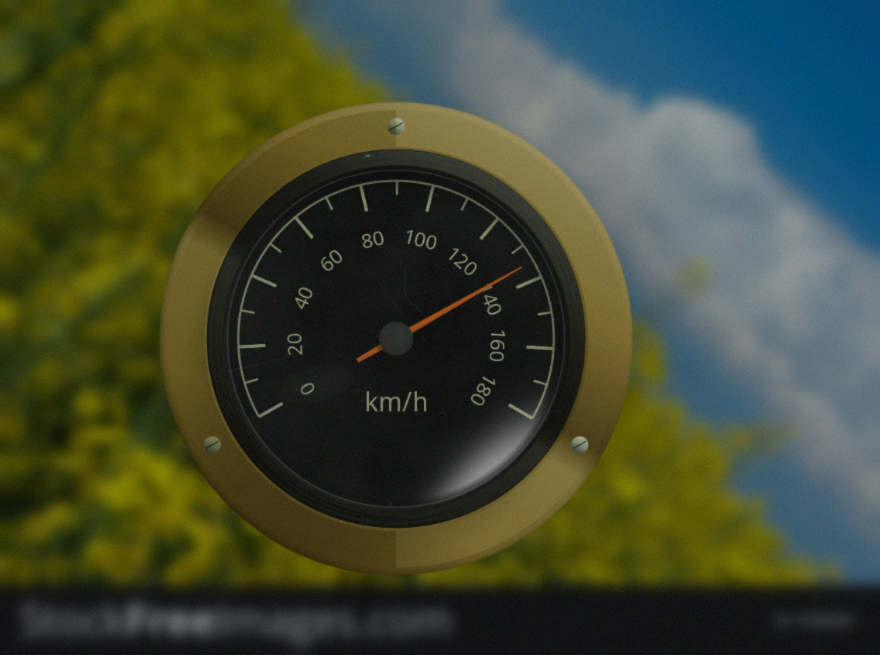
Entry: 135km/h
